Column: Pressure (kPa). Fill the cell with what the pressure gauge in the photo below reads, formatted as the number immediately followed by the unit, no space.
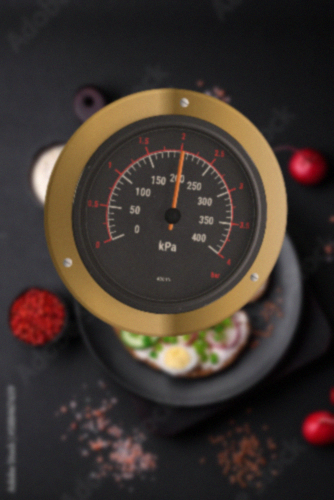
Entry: 200kPa
